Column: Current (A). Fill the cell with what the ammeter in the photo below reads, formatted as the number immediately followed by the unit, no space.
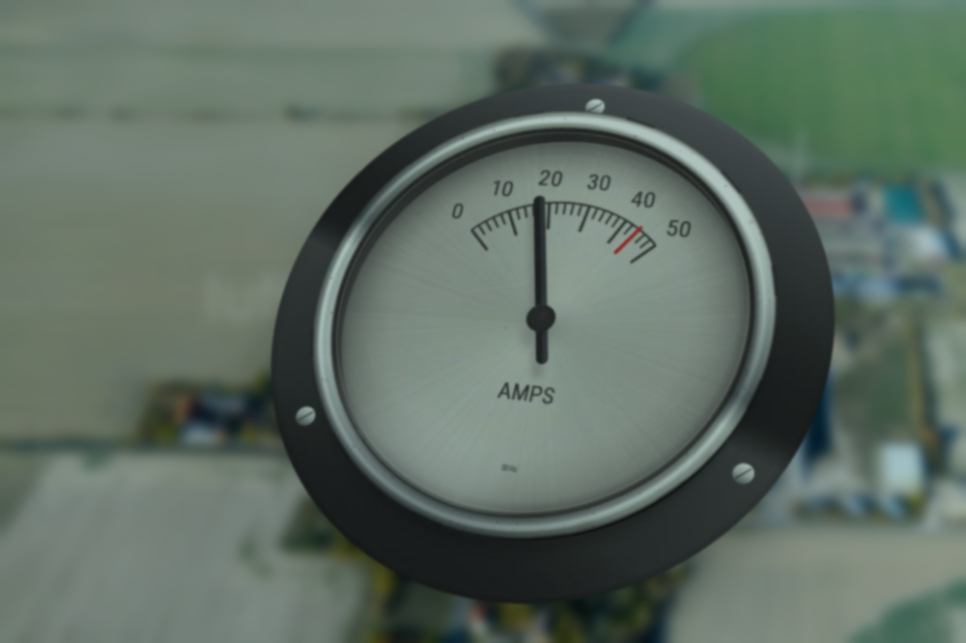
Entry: 18A
